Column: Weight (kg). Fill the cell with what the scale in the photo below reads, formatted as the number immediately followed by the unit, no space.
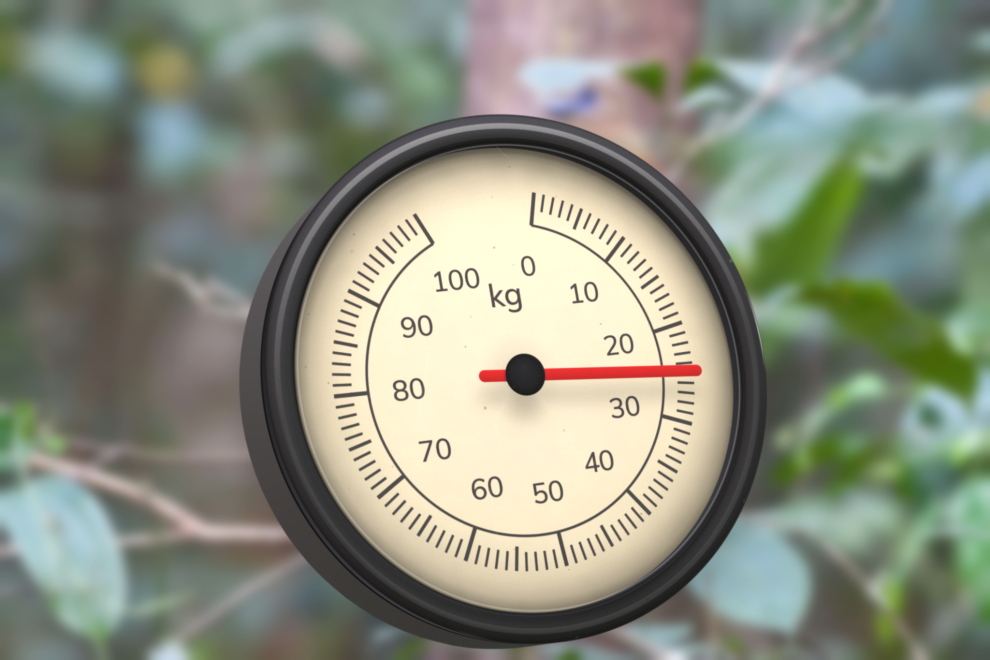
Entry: 25kg
